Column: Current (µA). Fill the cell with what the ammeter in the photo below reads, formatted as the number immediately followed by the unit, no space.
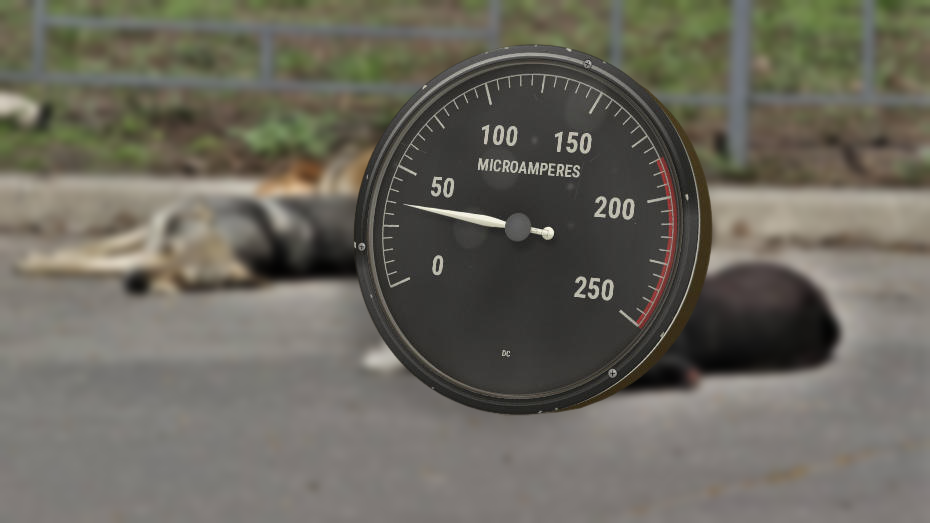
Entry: 35µA
